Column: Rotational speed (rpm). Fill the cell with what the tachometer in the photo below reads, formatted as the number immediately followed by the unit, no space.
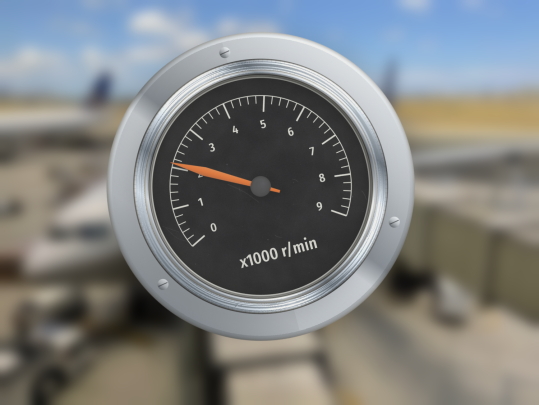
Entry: 2100rpm
